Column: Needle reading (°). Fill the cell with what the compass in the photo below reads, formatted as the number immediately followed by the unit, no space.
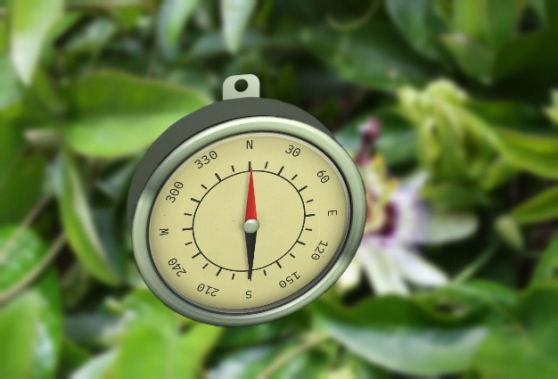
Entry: 0°
